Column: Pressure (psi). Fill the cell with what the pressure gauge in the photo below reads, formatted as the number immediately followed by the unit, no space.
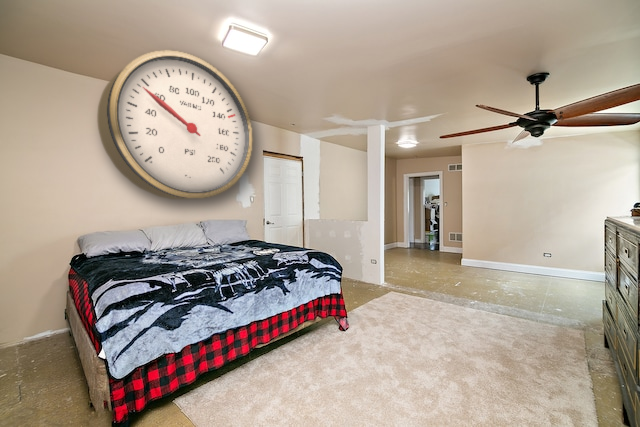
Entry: 55psi
